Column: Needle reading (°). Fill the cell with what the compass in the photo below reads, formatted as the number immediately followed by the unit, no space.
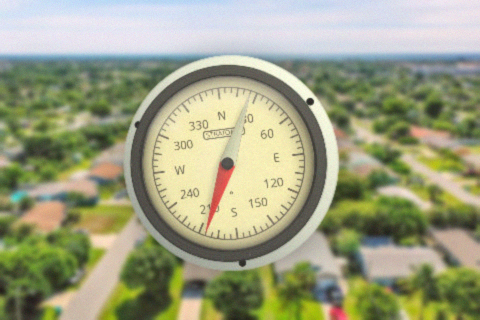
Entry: 205°
